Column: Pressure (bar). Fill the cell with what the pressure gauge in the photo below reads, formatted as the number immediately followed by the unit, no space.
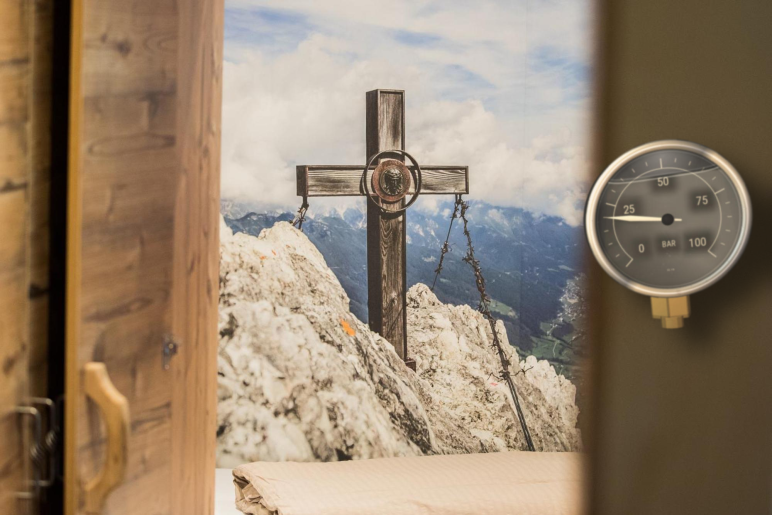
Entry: 20bar
